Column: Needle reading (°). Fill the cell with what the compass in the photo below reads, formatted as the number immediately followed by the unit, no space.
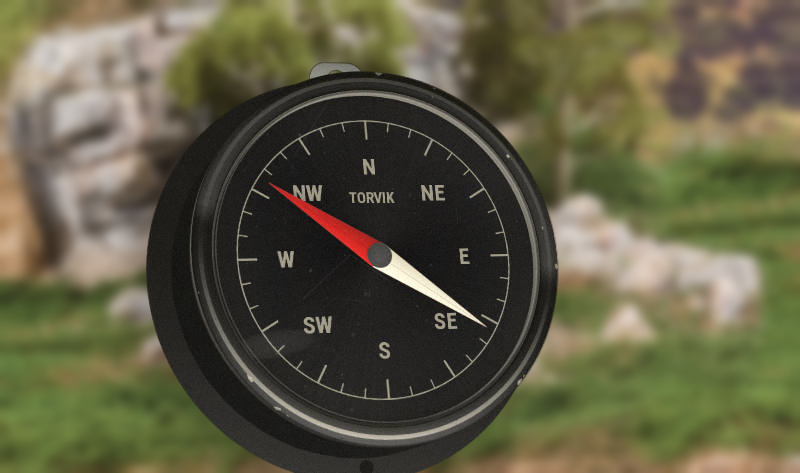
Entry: 305°
